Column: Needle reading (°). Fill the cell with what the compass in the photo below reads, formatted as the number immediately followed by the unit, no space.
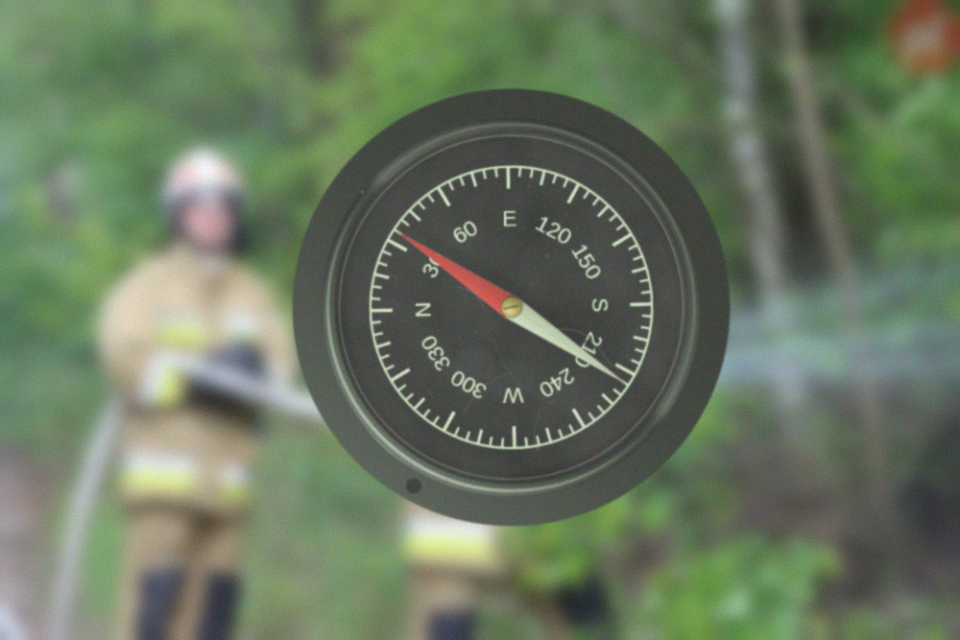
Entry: 35°
